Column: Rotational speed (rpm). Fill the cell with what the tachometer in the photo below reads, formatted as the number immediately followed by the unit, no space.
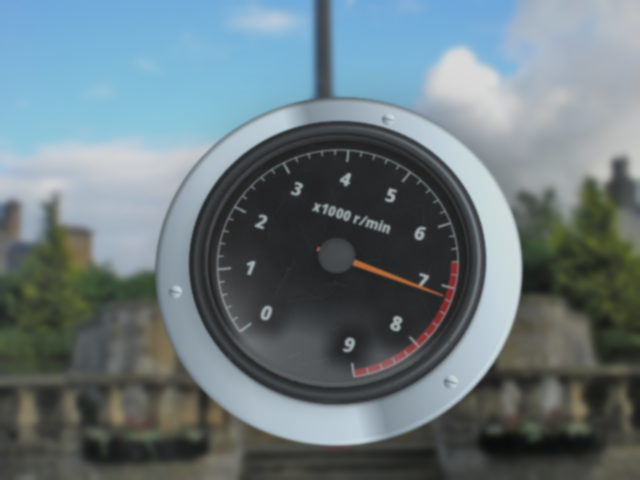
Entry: 7200rpm
